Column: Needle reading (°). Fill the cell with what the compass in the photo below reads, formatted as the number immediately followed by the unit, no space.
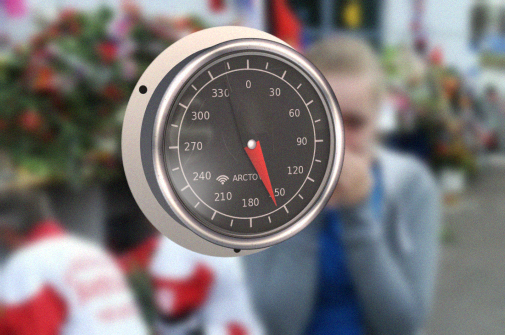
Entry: 157.5°
